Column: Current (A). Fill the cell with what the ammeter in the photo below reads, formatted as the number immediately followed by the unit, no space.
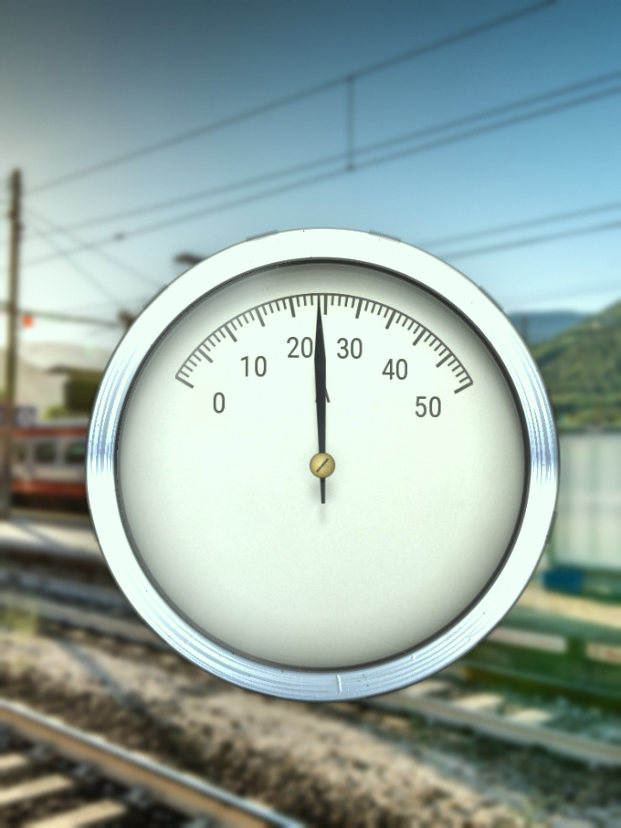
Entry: 24A
